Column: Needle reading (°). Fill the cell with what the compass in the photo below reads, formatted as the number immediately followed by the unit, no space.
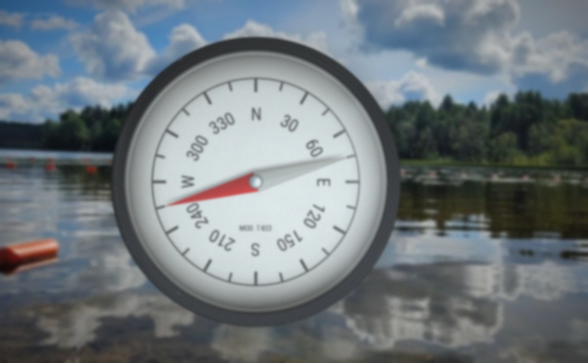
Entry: 255°
